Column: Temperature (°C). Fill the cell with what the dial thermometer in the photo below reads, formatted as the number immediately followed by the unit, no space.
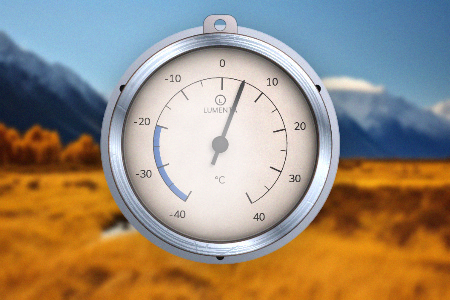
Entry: 5°C
